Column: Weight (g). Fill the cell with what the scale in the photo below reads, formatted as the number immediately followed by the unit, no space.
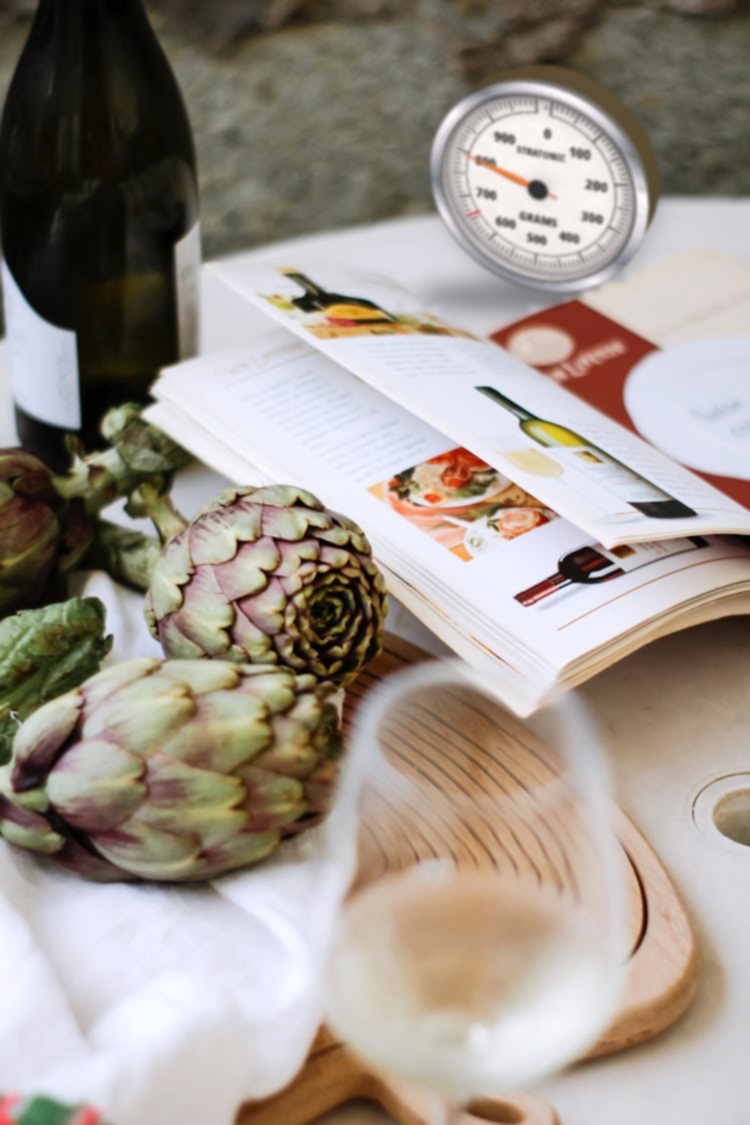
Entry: 800g
